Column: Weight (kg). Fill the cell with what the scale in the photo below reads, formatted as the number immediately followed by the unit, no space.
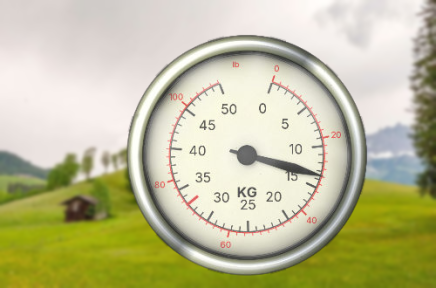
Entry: 13.5kg
